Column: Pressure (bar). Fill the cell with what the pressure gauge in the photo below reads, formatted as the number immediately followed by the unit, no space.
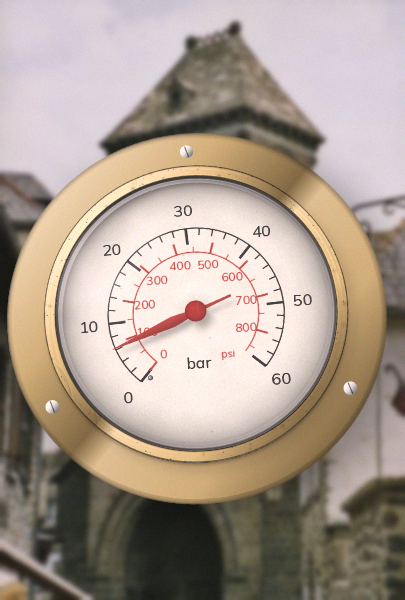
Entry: 6bar
